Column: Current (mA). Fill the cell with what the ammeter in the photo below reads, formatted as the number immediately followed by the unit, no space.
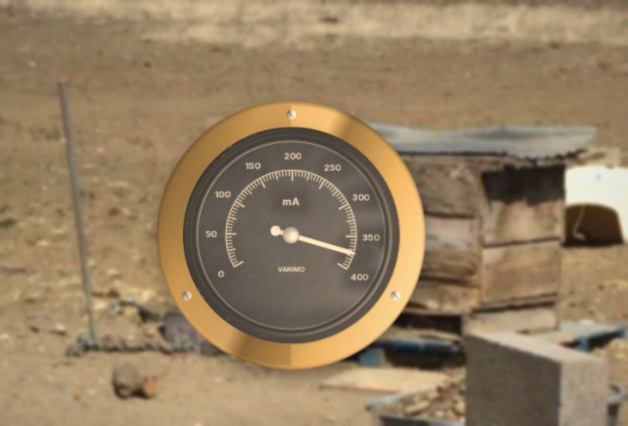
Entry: 375mA
